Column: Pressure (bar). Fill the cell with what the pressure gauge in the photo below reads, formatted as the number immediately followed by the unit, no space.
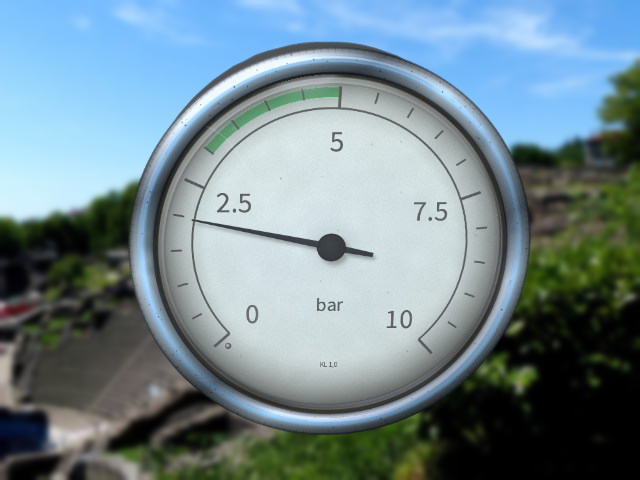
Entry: 2bar
